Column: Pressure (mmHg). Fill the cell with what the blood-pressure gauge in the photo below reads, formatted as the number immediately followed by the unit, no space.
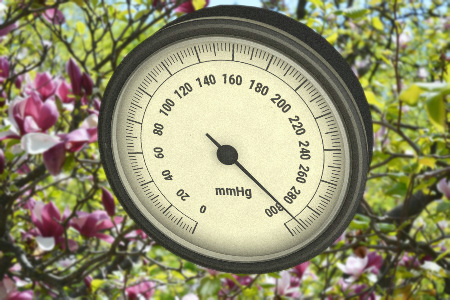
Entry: 290mmHg
